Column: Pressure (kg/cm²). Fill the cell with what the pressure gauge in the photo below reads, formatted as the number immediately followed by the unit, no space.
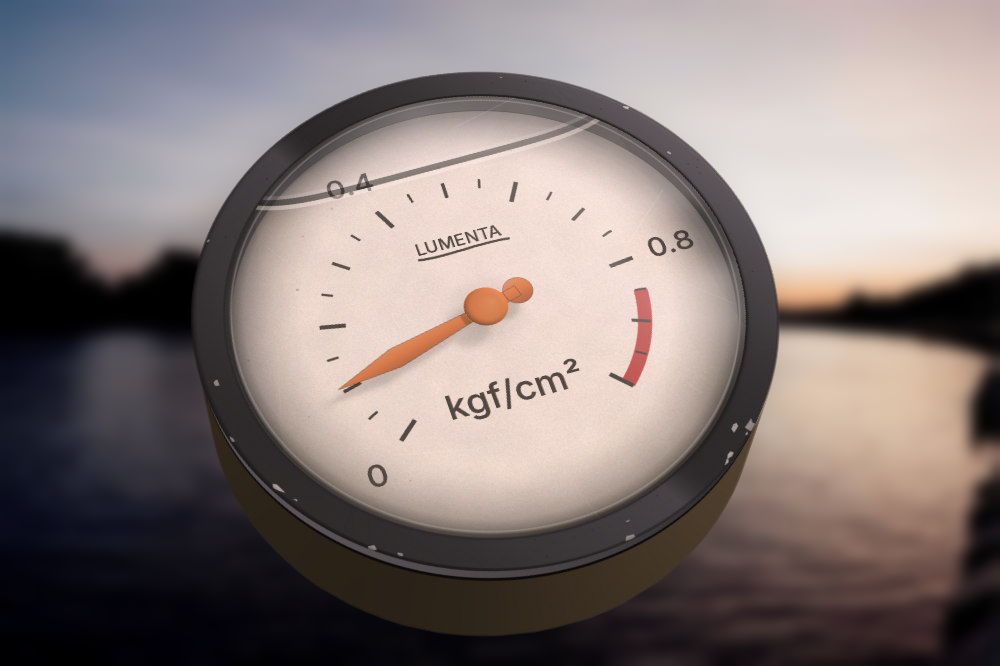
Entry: 0.1kg/cm²
